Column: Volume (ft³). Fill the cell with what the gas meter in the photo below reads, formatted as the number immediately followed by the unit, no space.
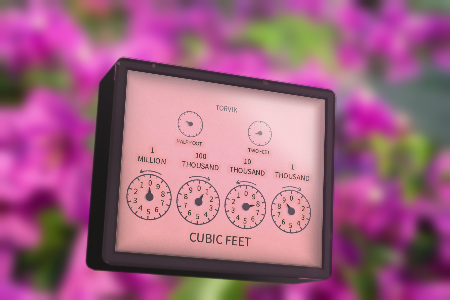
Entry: 7900ft³
